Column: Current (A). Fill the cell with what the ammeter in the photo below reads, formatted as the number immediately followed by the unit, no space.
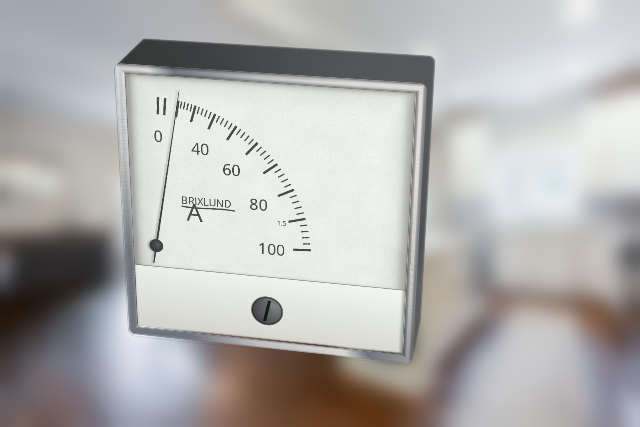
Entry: 20A
